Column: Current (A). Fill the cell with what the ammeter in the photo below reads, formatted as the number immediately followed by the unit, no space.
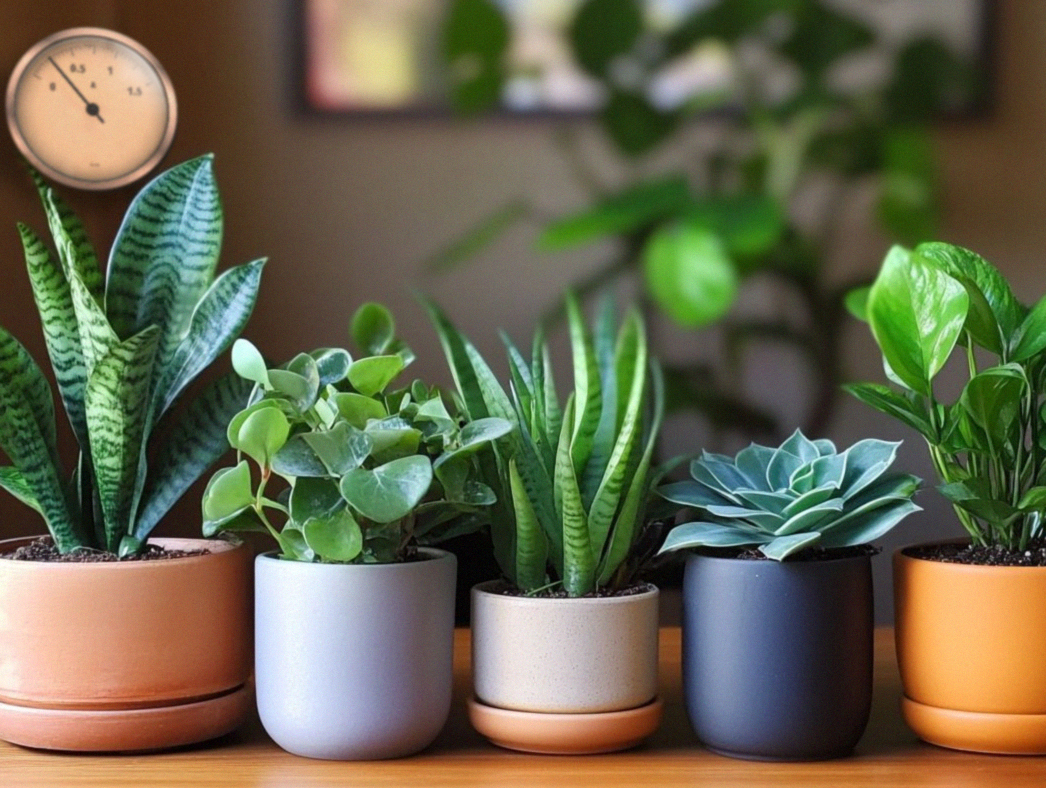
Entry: 0.25A
